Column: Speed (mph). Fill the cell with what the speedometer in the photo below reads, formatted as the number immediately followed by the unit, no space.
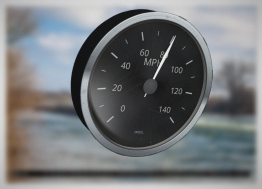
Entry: 80mph
